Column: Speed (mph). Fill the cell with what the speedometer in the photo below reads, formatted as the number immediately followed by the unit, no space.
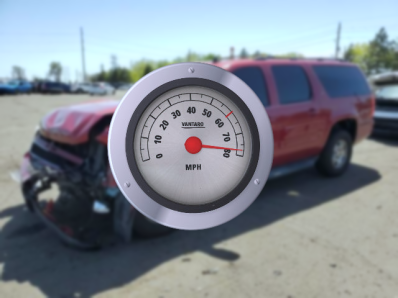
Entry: 77.5mph
